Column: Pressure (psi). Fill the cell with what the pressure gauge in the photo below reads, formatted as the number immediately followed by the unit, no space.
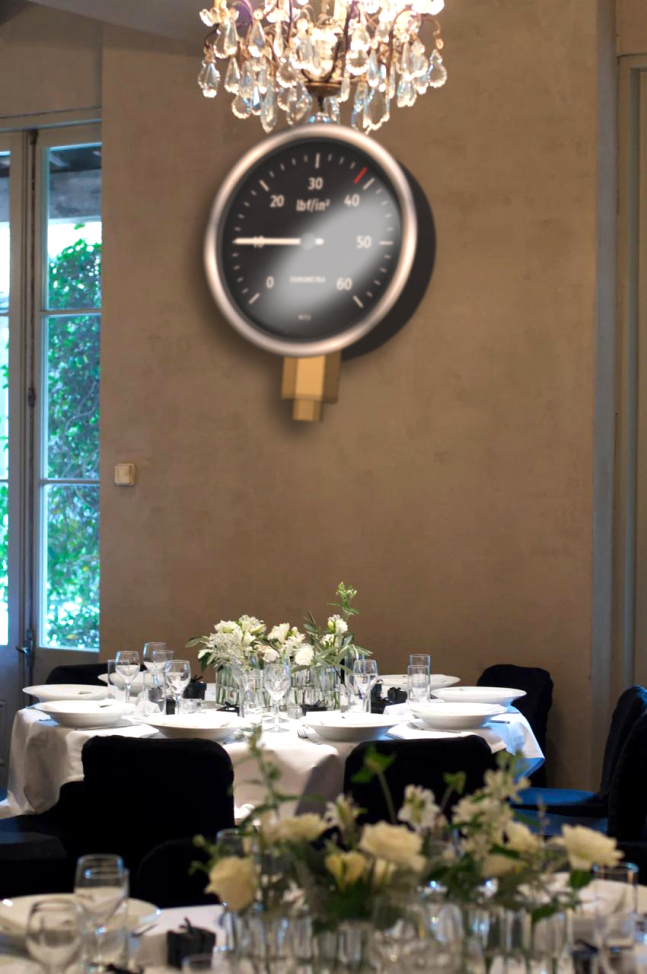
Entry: 10psi
